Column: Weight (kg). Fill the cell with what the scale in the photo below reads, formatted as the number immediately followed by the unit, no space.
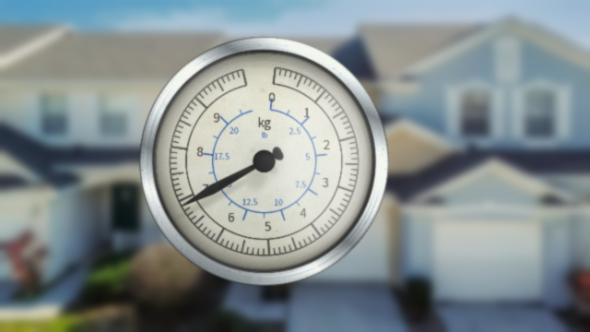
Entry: 6.9kg
